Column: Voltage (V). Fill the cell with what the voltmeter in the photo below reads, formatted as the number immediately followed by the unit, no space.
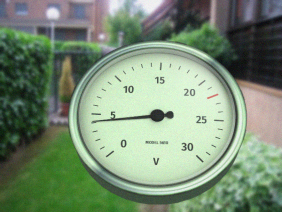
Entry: 4V
